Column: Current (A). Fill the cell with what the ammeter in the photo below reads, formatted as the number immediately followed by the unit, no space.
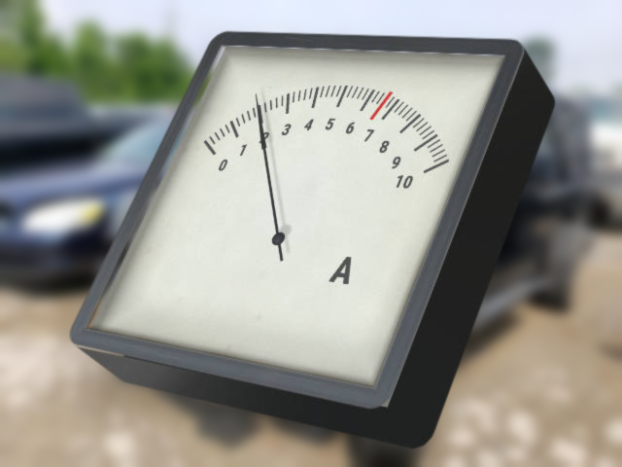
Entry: 2A
